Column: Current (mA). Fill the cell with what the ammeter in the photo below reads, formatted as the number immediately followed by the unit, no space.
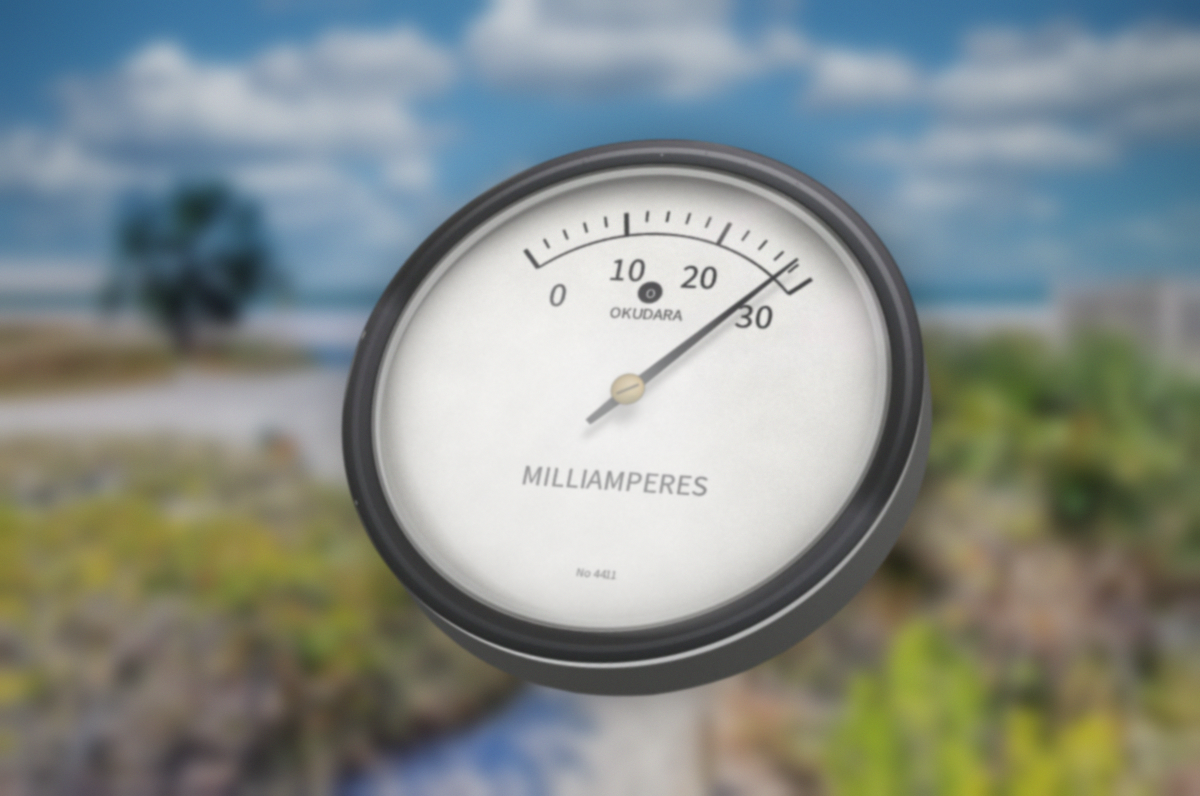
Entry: 28mA
